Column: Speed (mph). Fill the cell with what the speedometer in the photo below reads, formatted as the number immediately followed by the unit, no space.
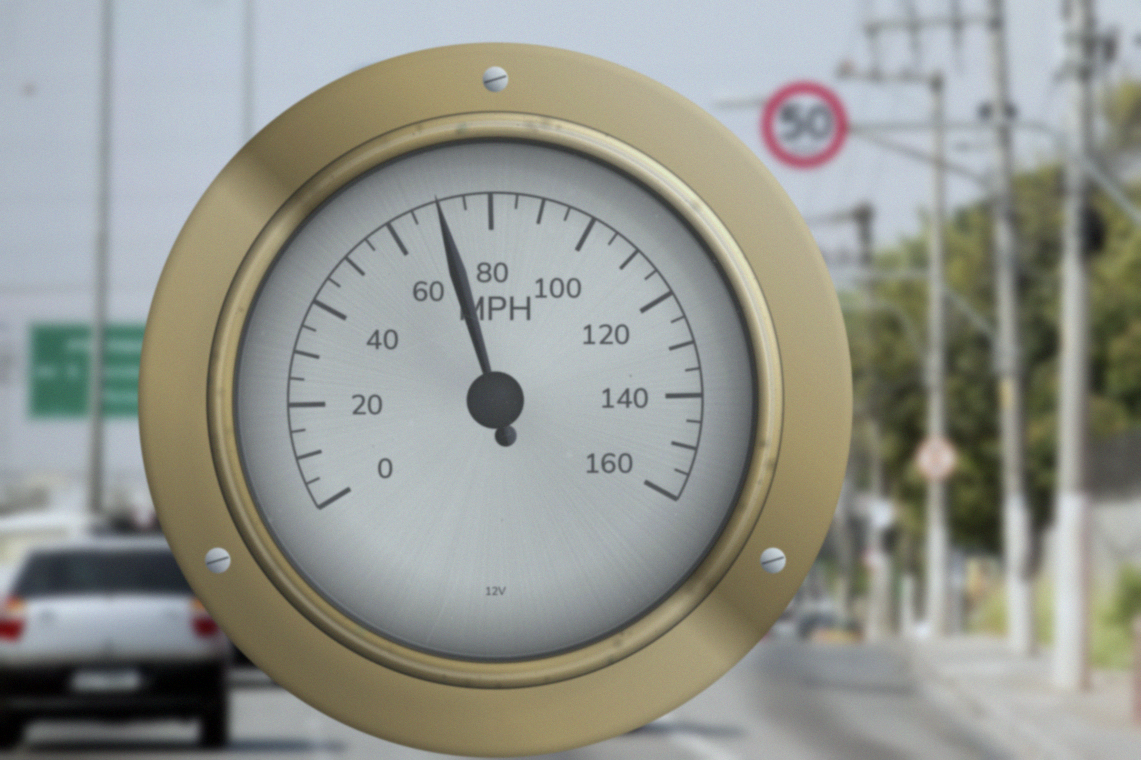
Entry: 70mph
